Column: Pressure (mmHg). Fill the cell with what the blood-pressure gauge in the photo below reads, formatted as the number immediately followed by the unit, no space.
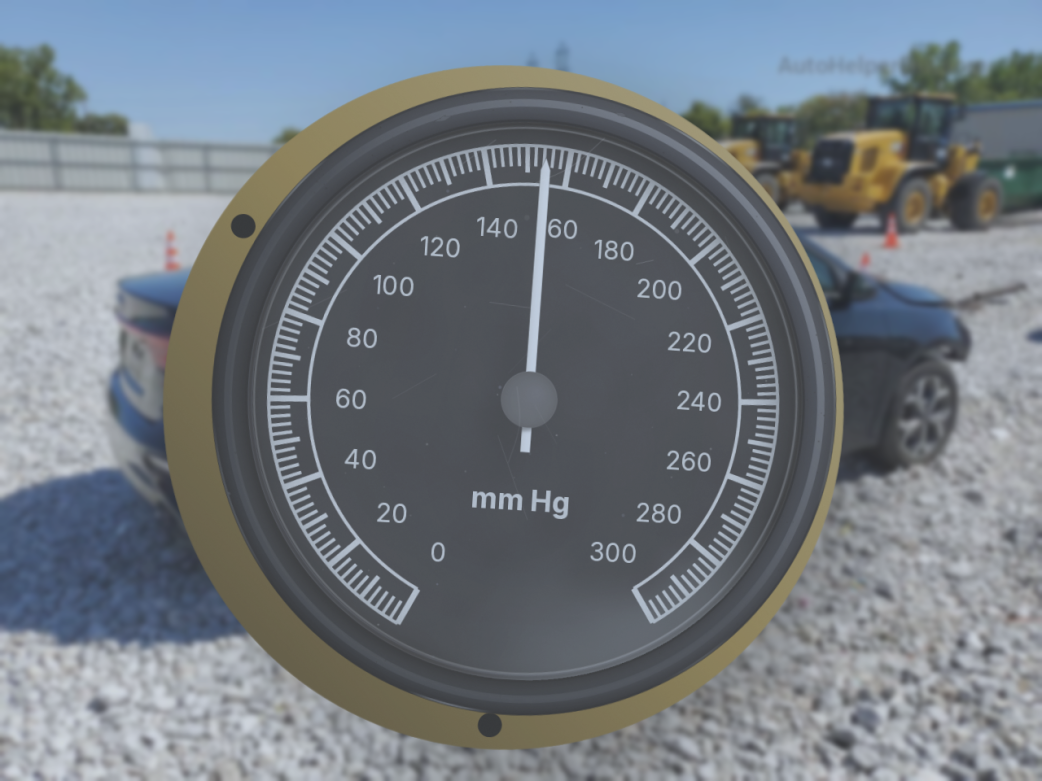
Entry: 154mmHg
